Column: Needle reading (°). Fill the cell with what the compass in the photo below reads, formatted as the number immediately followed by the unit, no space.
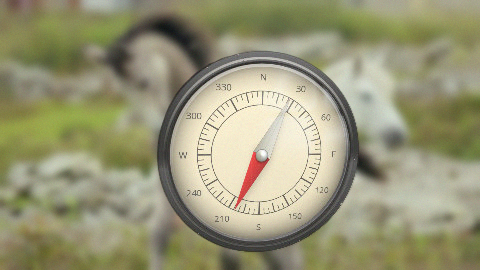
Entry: 205°
